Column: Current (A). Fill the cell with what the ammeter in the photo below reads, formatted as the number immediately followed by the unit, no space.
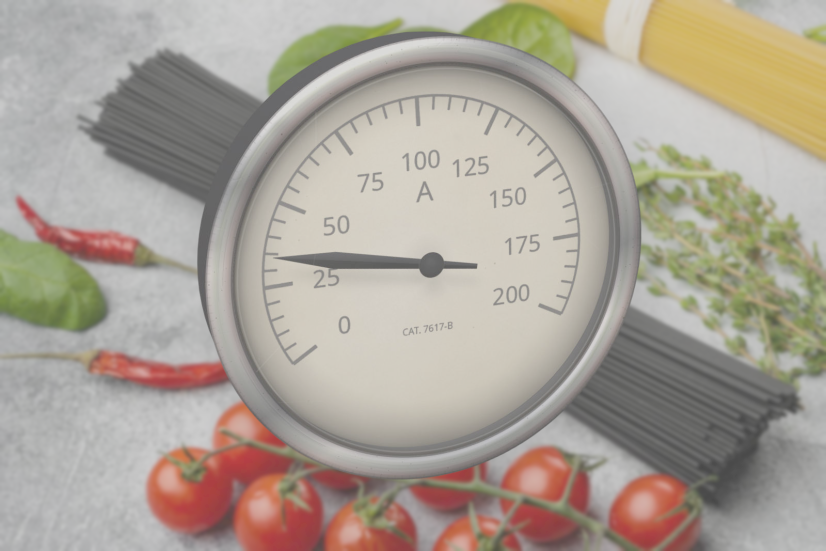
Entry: 35A
